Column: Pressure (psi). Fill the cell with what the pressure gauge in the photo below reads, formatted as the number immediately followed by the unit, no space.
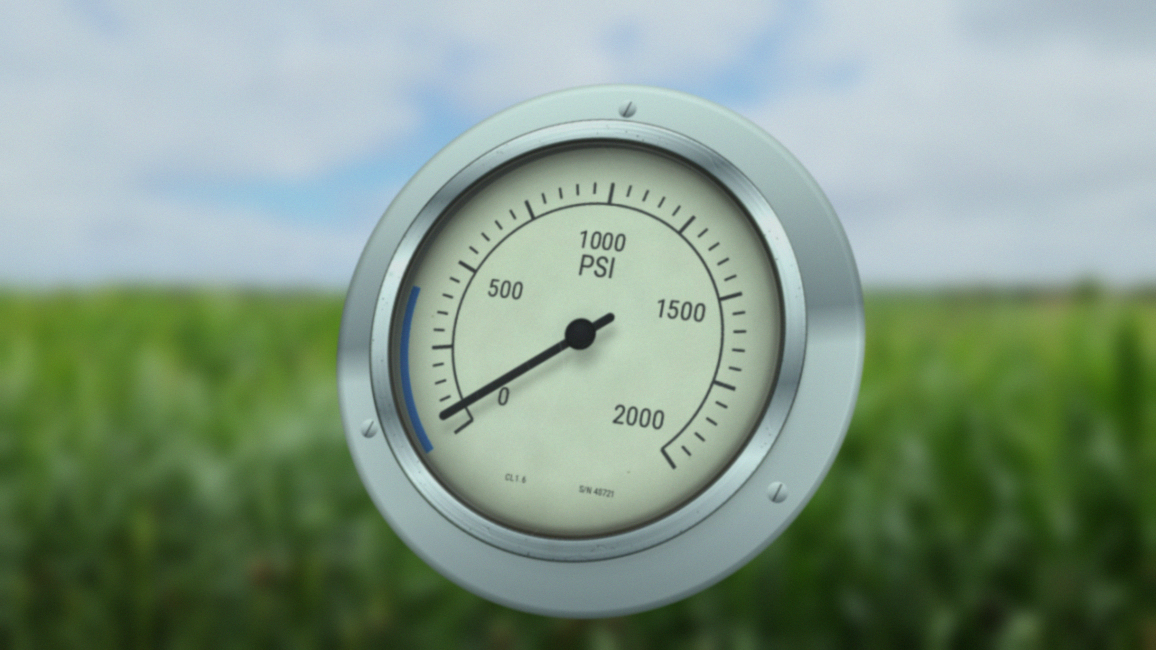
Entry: 50psi
